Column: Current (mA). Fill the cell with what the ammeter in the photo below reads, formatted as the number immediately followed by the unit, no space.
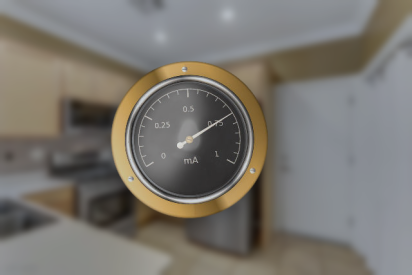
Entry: 0.75mA
